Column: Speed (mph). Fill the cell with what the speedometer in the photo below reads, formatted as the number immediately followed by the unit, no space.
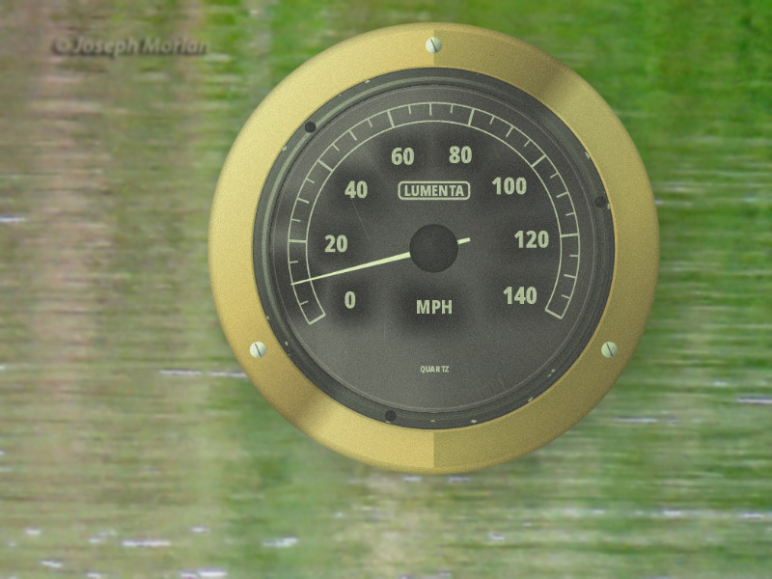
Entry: 10mph
